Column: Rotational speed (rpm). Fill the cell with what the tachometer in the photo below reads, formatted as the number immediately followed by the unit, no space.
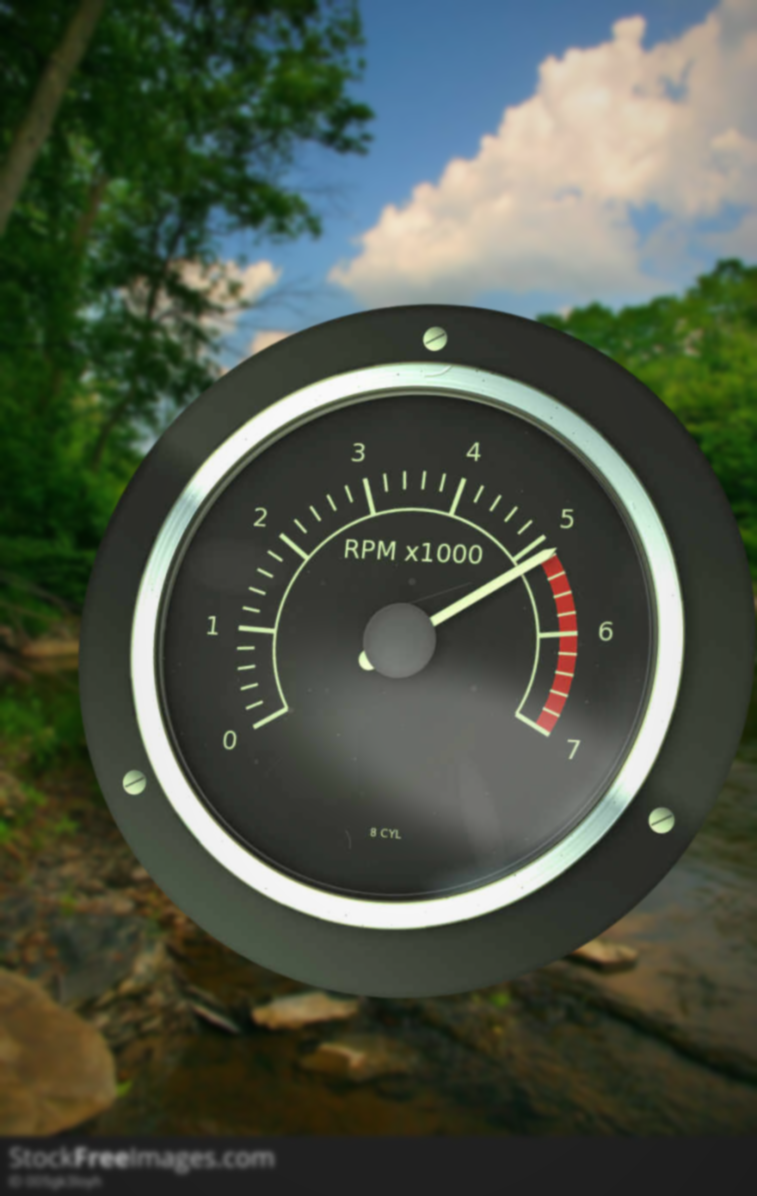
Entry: 5200rpm
